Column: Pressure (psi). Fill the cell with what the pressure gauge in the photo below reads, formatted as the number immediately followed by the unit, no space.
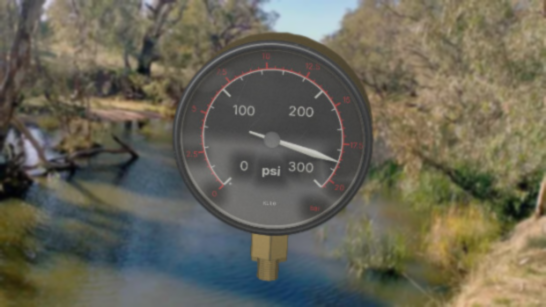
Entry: 270psi
